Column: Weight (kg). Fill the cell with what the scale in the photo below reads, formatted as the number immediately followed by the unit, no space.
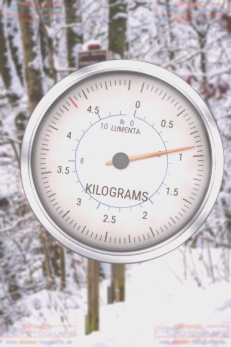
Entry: 0.9kg
